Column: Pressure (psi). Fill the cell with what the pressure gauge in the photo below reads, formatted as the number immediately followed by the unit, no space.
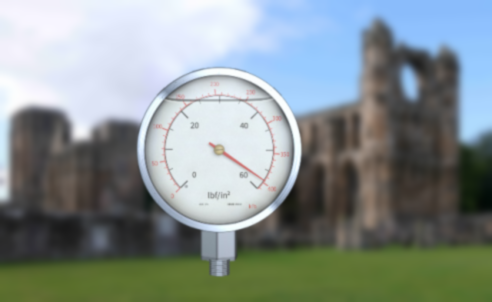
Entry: 57.5psi
